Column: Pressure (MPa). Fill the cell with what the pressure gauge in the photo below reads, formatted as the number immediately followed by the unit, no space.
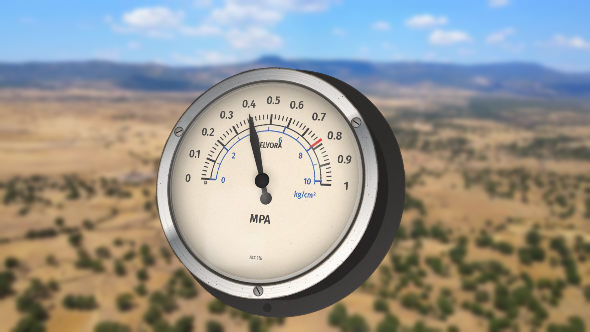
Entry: 0.4MPa
